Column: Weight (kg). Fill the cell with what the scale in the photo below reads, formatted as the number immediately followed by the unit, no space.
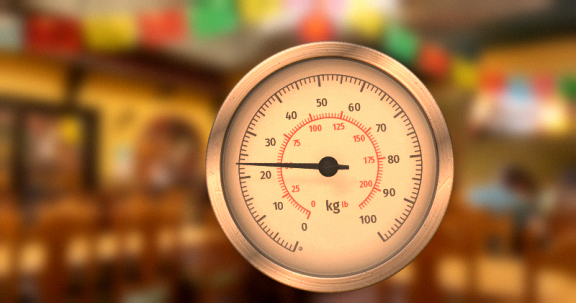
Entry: 23kg
